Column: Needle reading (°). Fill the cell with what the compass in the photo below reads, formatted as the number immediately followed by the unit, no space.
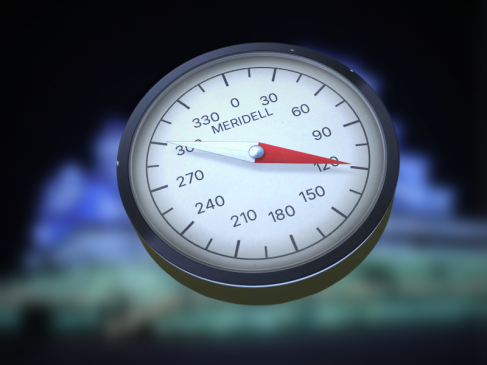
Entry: 120°
